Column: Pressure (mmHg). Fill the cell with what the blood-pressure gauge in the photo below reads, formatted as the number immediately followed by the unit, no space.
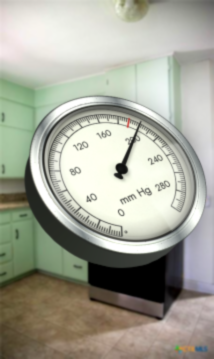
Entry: 200mmHg
